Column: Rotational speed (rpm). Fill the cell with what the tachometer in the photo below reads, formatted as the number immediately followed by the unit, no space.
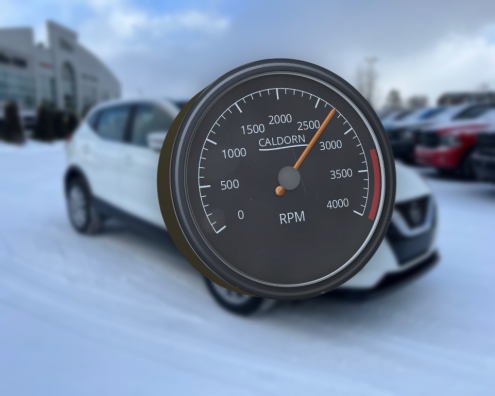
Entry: 2700rpm
